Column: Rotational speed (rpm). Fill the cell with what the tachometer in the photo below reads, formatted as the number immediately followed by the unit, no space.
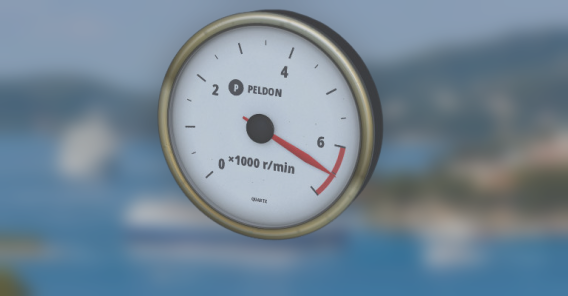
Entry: 6500rpm
